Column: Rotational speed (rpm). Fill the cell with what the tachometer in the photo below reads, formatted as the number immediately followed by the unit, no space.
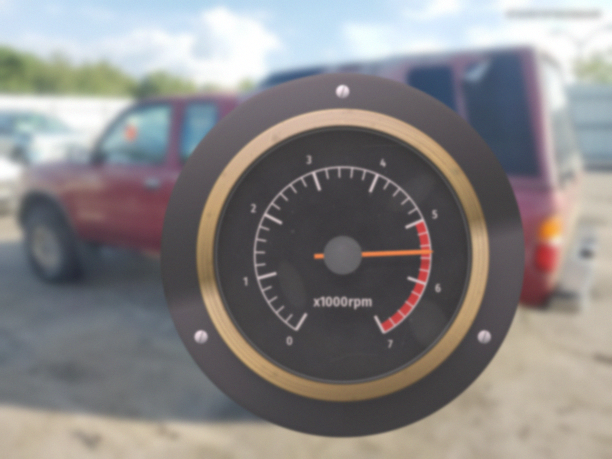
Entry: 5500rpm
